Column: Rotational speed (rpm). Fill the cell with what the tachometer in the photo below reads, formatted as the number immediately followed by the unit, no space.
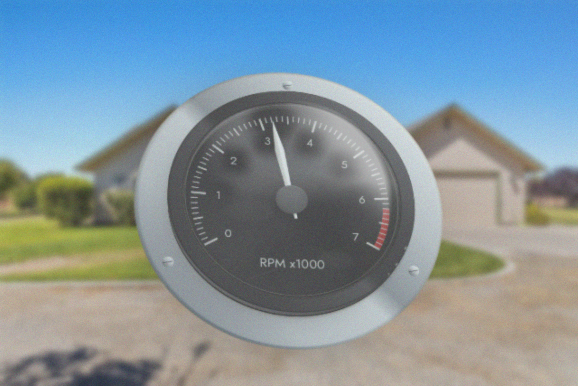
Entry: 3200rpm
